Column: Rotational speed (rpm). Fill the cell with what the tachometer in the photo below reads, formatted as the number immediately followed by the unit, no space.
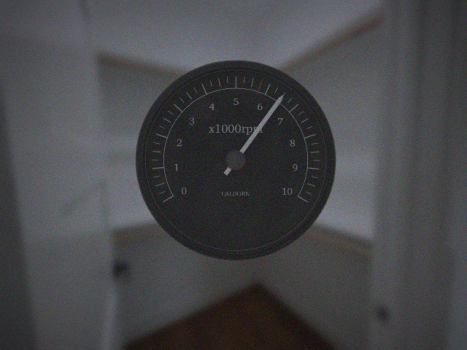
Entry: 6500rpm
